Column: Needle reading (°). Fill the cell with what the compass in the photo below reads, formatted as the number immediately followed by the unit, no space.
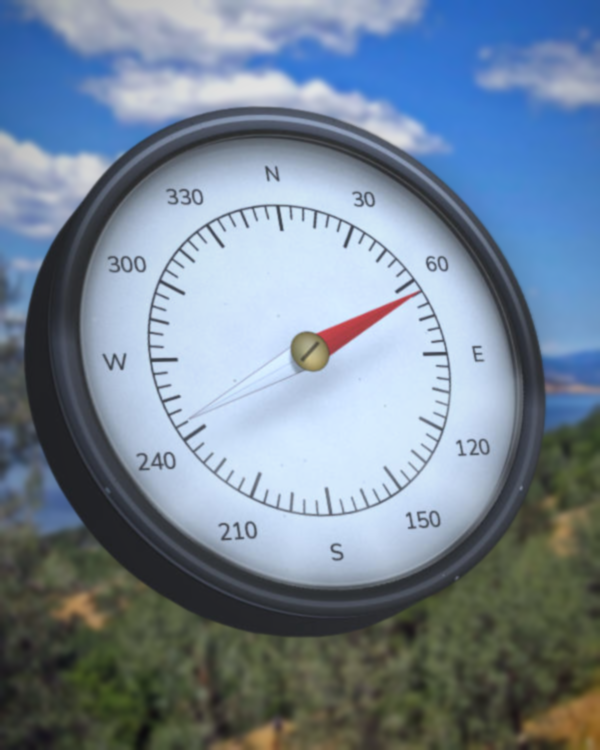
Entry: 65°
